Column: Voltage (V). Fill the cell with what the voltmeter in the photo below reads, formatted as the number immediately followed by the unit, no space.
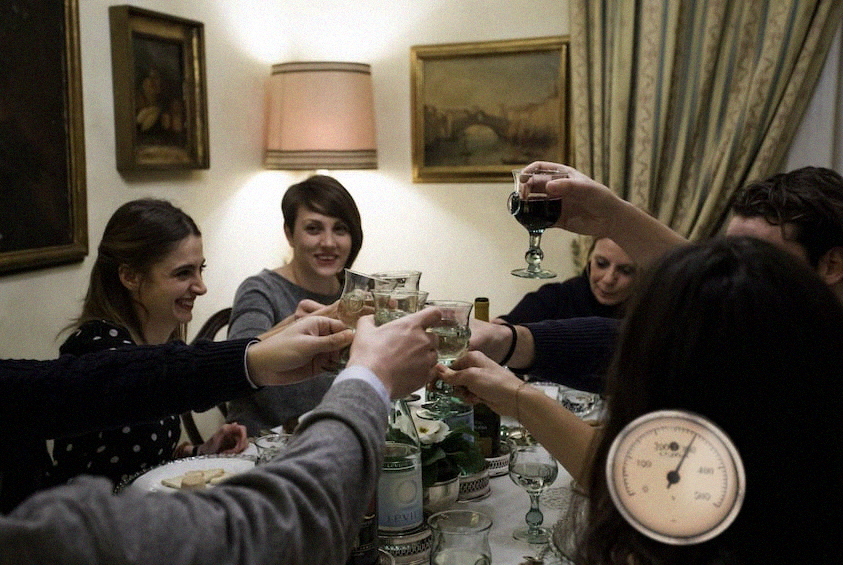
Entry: 300V
